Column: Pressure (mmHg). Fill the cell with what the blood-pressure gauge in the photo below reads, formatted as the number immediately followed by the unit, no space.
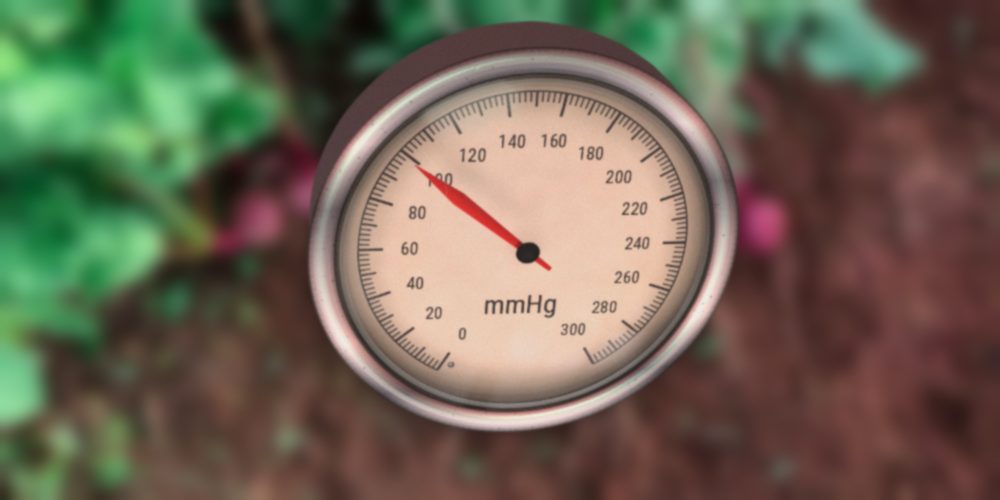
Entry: 100mmHg
